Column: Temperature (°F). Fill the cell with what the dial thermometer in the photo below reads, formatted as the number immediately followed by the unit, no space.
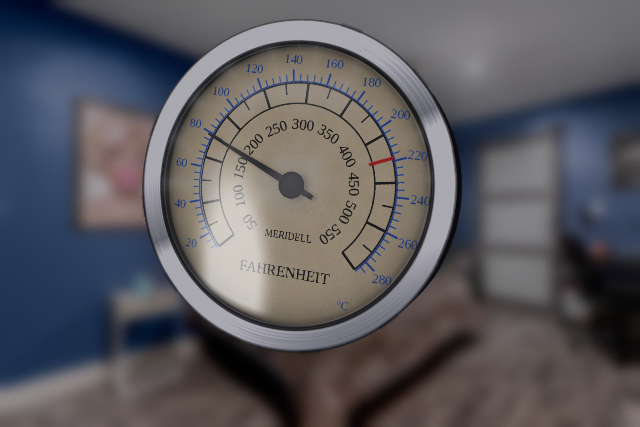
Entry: 175°F
